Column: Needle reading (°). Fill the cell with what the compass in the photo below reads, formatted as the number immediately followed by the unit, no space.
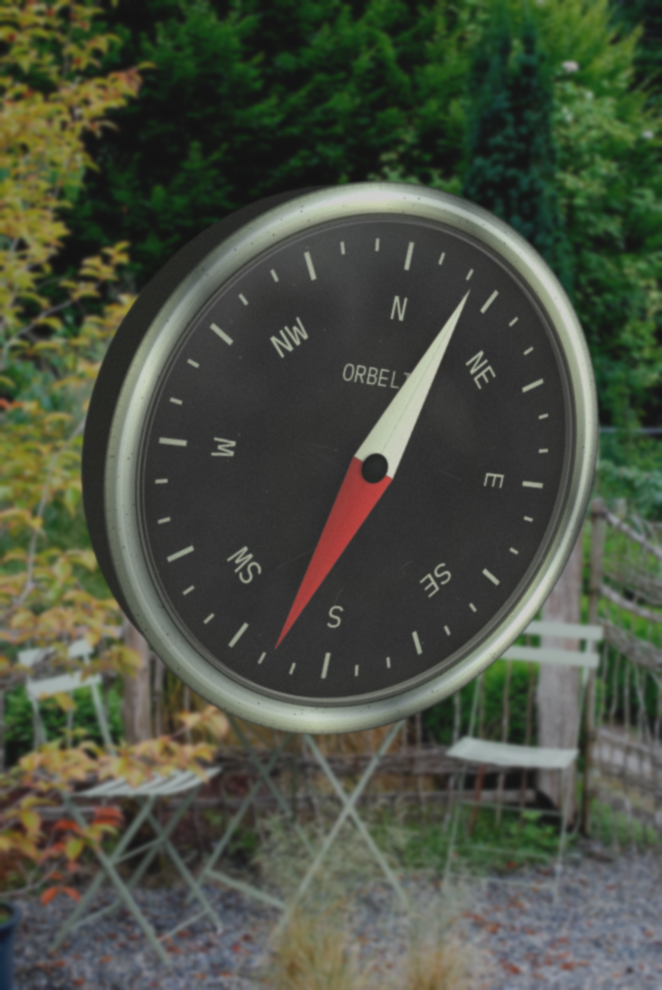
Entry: 200°
